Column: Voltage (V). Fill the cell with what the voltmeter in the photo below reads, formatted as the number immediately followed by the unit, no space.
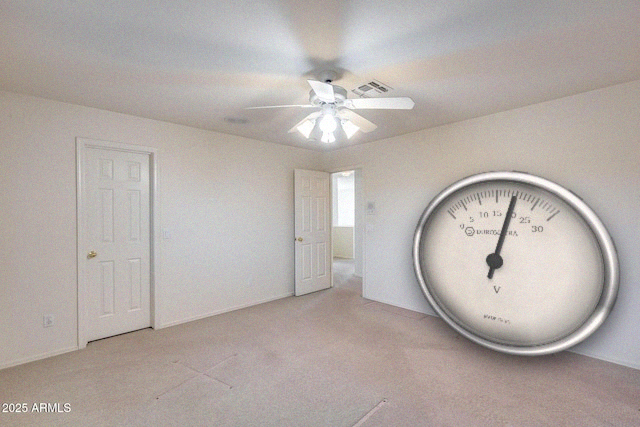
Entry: 20V
